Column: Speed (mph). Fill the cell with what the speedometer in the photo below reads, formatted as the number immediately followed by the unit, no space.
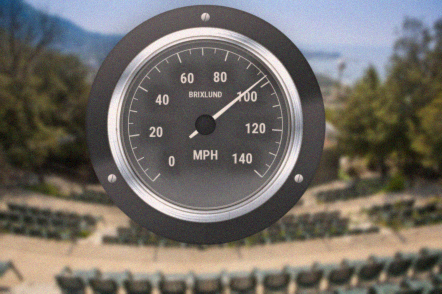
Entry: 97.5mph
